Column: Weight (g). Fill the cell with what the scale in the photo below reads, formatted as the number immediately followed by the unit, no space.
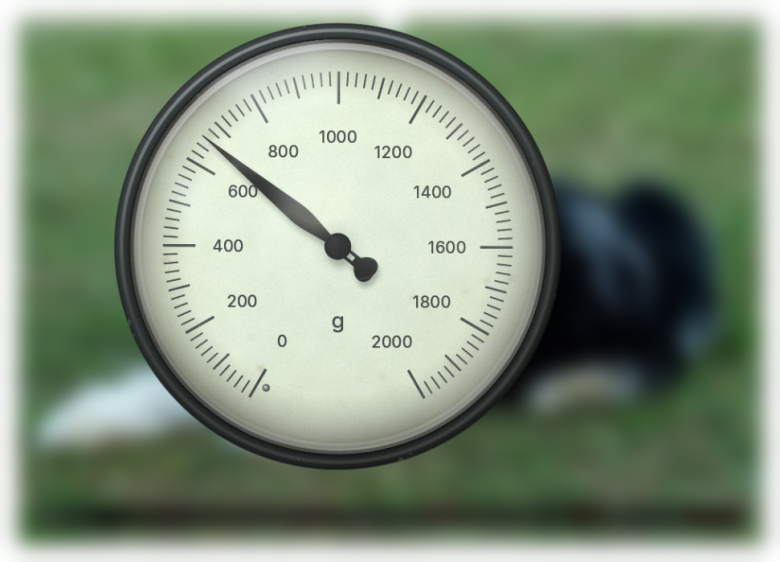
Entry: 660g
